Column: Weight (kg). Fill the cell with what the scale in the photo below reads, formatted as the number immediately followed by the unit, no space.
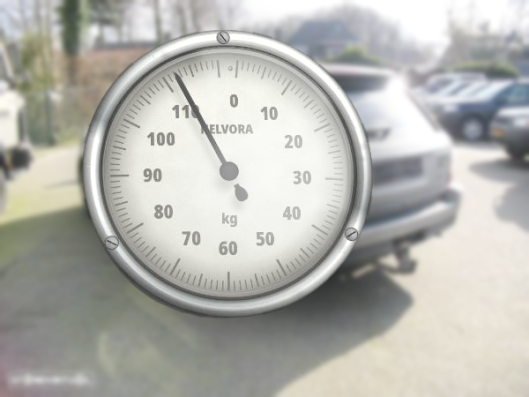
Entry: 112kg
